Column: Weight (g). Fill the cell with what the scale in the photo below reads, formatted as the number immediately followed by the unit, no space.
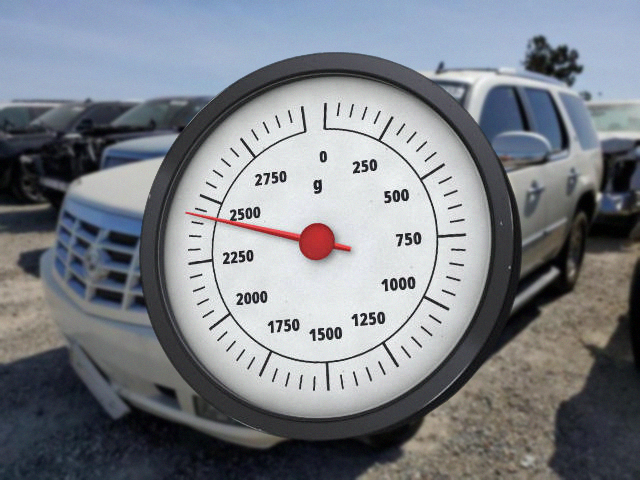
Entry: 2425g
